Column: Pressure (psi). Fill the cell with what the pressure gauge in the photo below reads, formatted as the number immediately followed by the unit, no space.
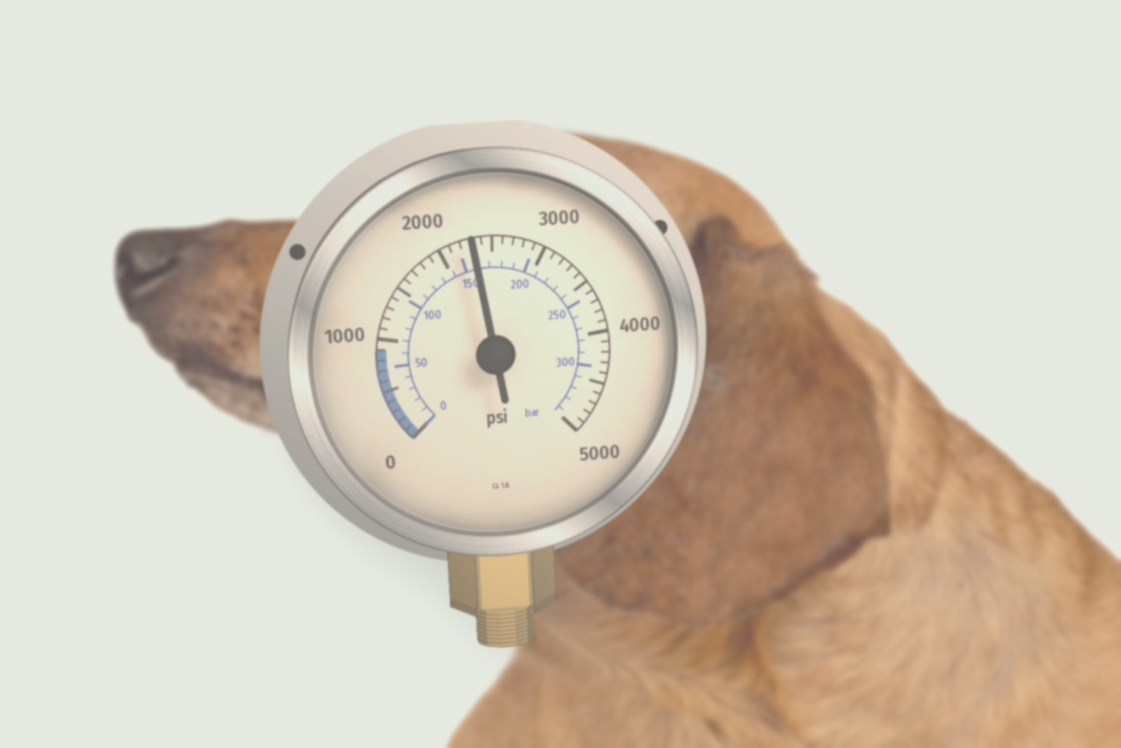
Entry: 2300psi
